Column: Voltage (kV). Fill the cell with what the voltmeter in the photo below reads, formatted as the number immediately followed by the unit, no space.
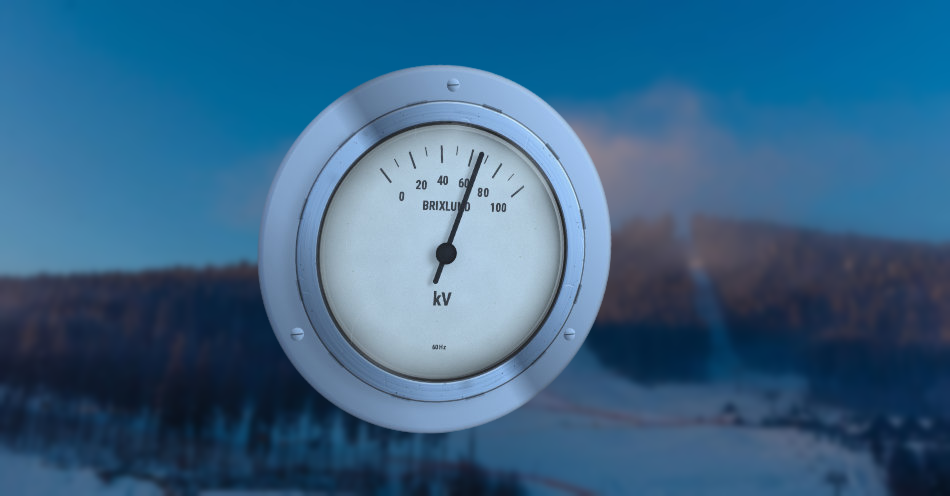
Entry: 65kV
